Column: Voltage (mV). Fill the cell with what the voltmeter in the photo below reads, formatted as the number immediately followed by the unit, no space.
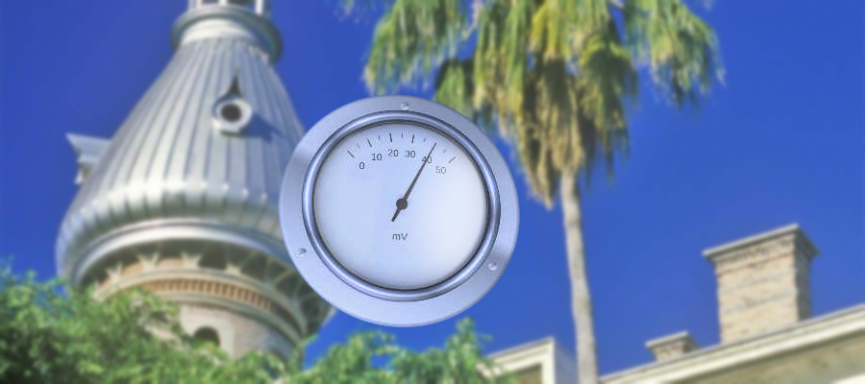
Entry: 40mV
